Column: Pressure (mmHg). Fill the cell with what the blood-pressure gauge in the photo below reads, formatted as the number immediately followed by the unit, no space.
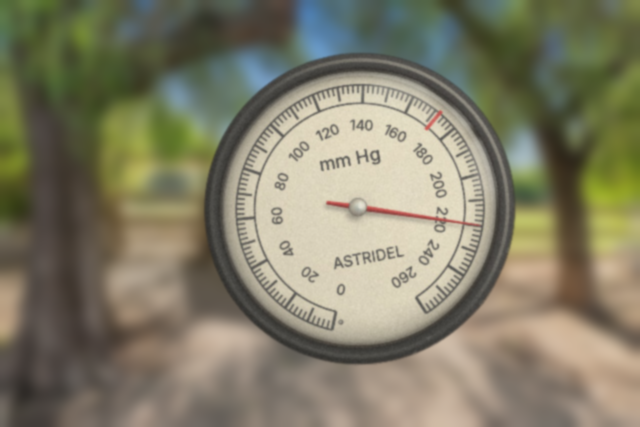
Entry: 220mmHg
